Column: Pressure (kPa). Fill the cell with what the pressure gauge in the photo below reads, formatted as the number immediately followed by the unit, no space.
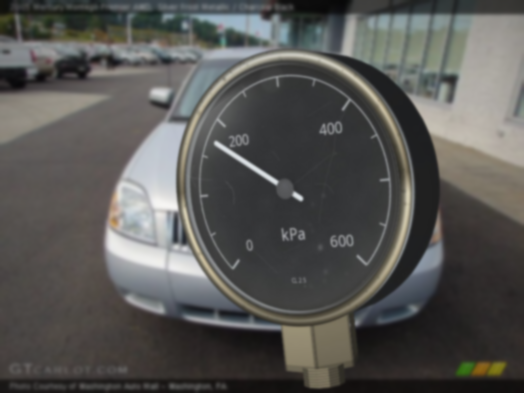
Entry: 175kPa
